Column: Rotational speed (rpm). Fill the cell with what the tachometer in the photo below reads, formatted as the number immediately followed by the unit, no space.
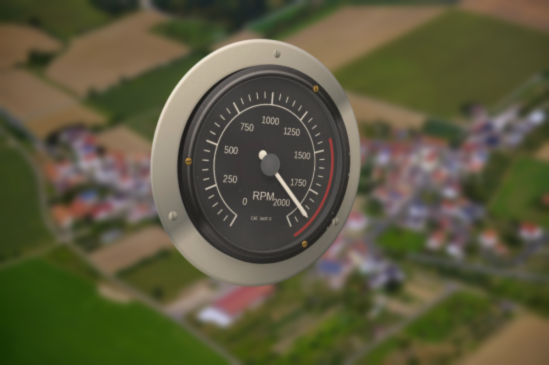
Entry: 1900rpm
